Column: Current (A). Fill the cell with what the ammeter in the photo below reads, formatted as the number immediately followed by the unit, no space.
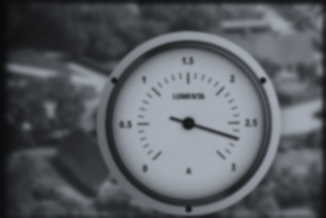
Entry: 2.7A
